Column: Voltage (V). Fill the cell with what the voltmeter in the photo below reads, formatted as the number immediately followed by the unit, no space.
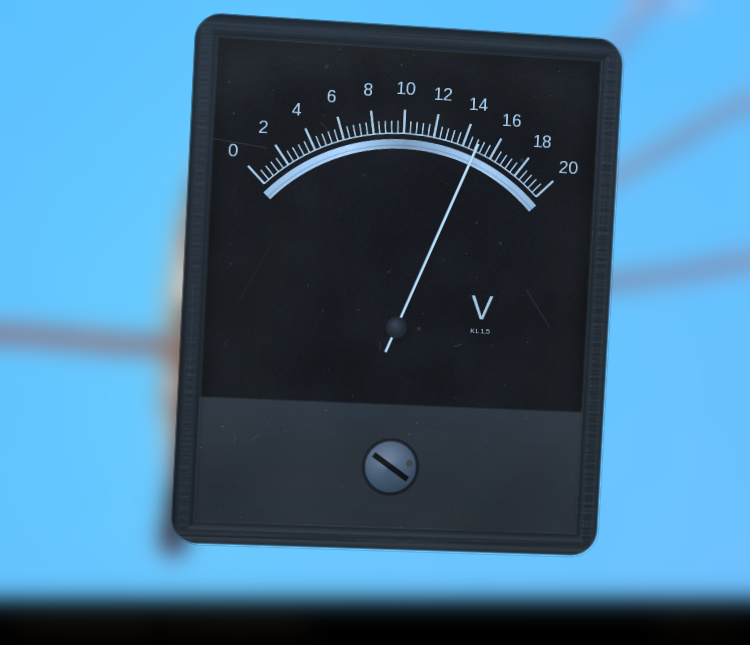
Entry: 14.8V
